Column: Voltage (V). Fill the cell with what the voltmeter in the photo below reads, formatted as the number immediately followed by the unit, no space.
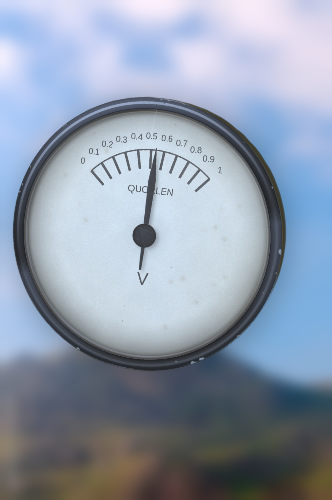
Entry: 0.55V
